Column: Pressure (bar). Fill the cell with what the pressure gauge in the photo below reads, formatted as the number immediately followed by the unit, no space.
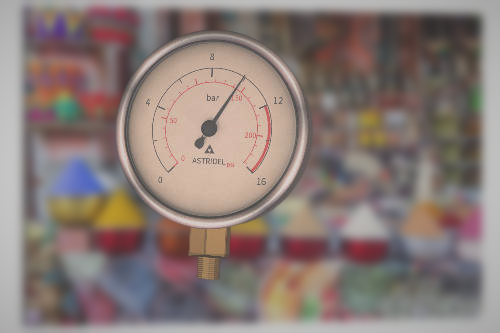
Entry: 10bar
